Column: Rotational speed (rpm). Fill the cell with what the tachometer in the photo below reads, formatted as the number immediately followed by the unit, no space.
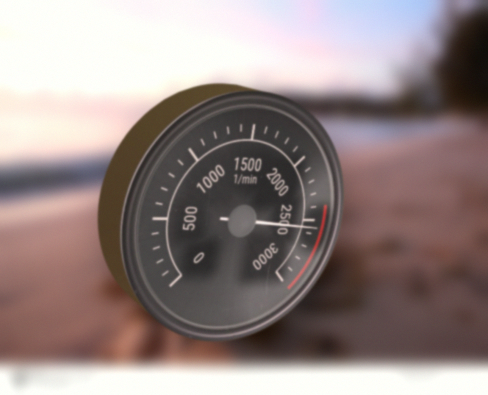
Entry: 2550rpm
